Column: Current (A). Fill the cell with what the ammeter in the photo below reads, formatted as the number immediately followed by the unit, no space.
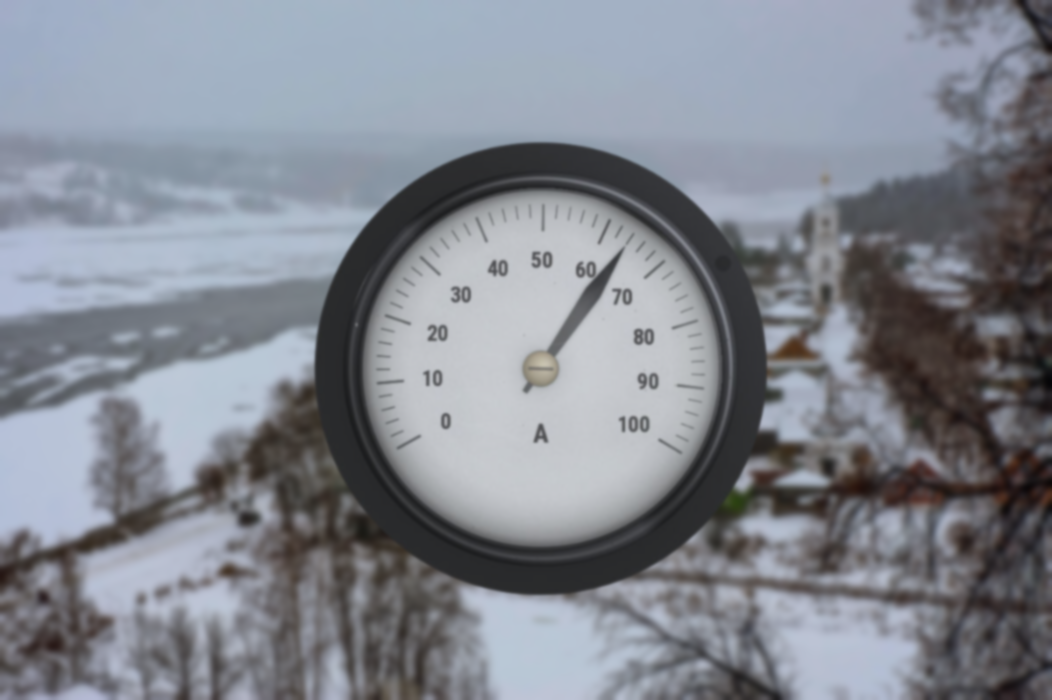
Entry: 64A
